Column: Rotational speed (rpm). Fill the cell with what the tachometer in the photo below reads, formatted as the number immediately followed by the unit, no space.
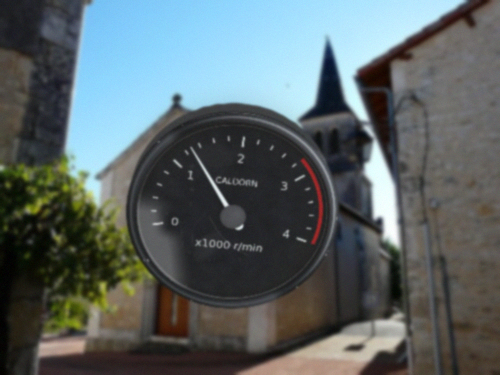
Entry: 1300rpm
